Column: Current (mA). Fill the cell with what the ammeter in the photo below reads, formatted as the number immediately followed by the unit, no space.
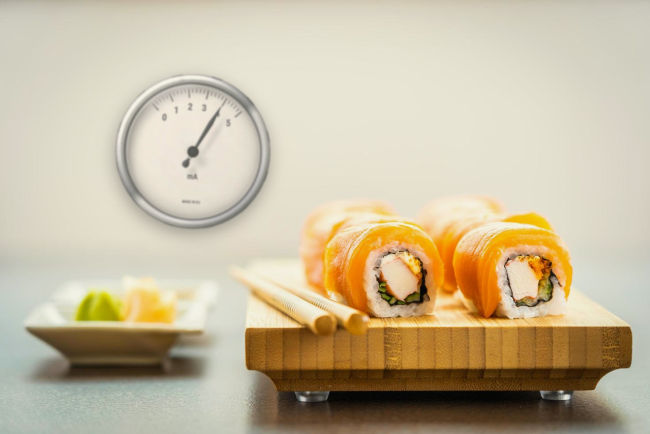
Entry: 4mA
